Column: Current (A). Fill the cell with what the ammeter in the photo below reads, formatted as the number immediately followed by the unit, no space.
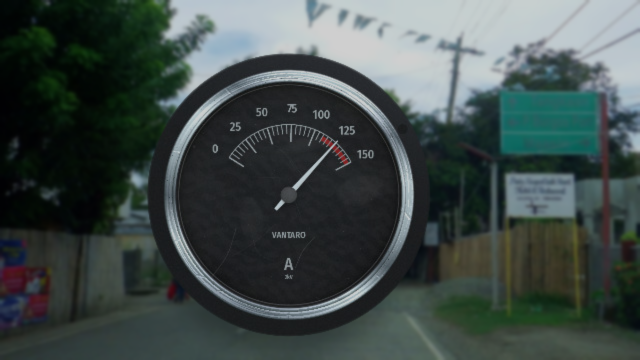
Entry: 125A
